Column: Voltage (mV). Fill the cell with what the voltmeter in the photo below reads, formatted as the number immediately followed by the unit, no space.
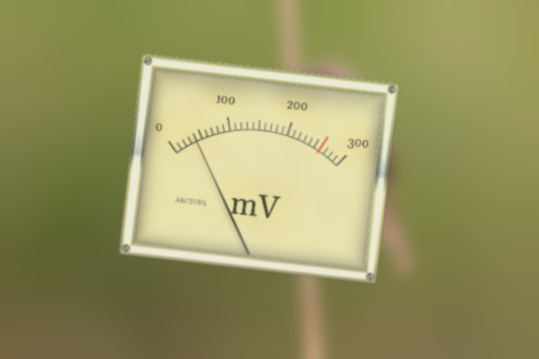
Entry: 40mV
